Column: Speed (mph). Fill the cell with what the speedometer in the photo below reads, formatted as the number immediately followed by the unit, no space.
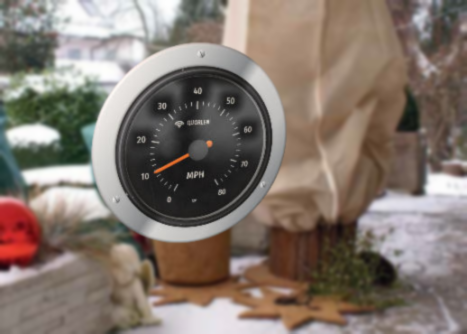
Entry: 10mph
